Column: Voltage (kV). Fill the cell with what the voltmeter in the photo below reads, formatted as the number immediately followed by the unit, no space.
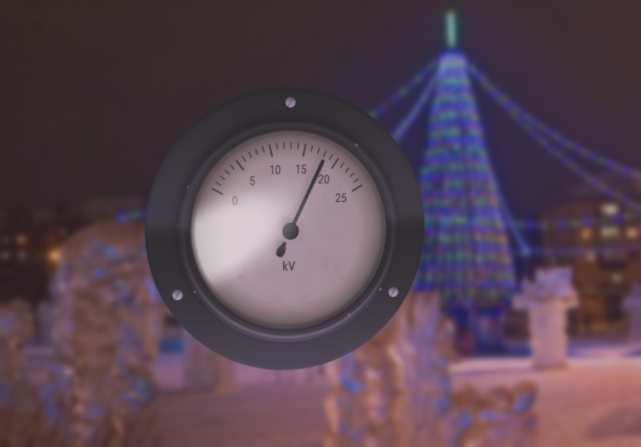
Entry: 18kV
